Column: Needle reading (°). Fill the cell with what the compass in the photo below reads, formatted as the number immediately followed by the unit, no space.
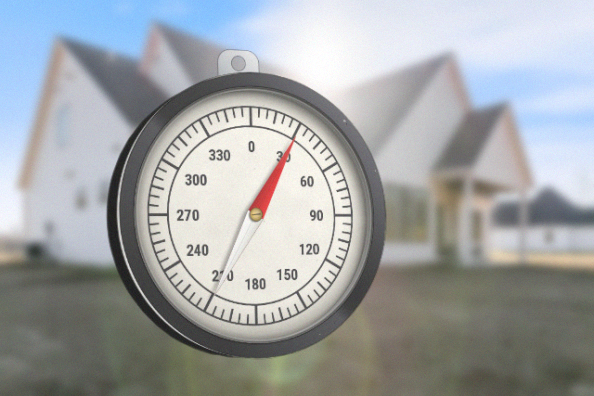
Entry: 30°
